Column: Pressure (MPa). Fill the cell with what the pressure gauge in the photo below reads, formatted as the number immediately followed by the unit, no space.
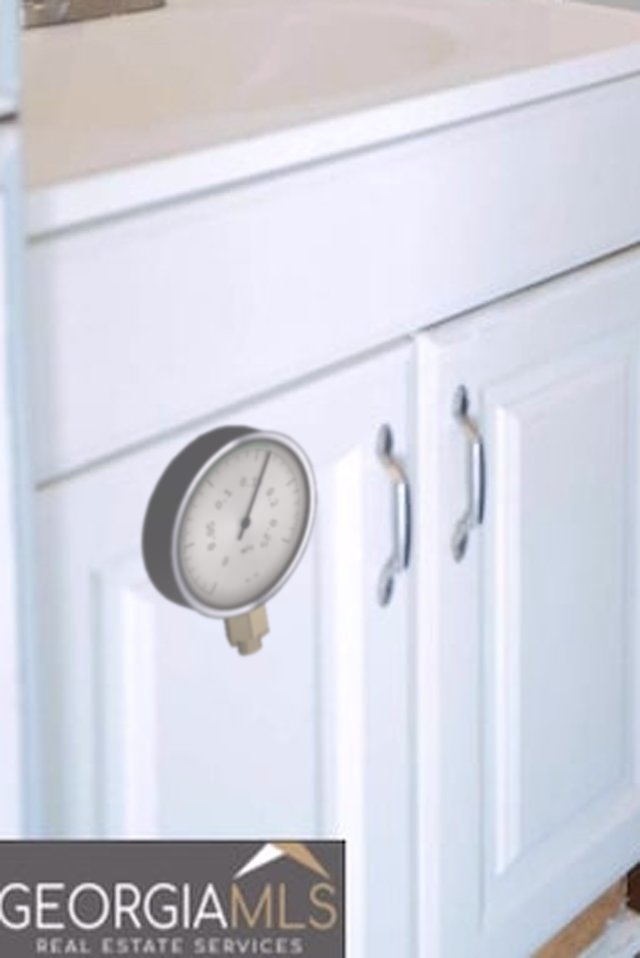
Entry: 0.16MPa
